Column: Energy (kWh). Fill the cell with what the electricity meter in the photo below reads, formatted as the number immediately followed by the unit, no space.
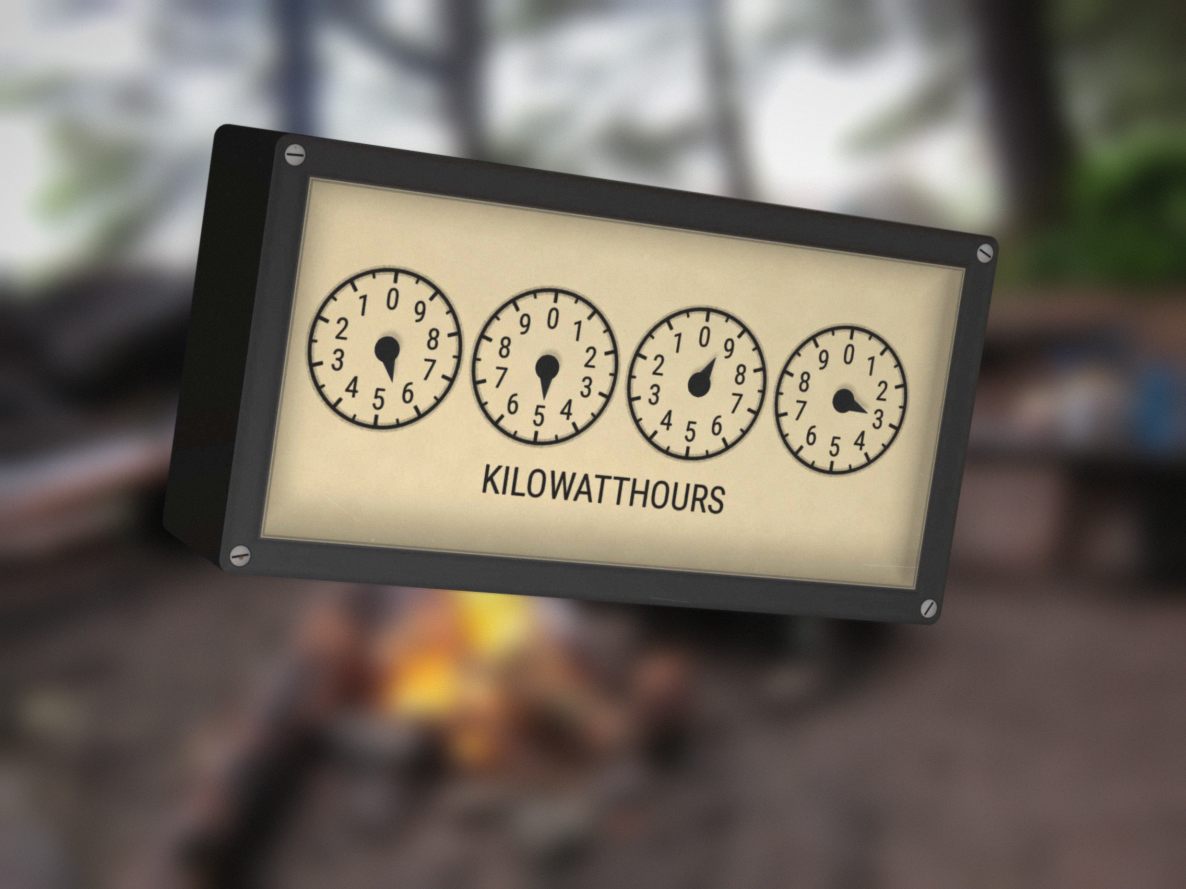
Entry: 5493kWh
